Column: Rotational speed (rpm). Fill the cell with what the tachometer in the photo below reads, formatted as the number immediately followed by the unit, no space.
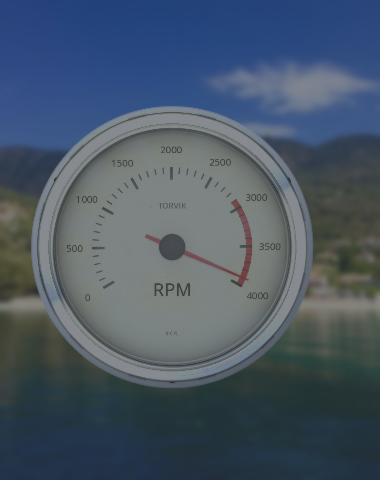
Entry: 3900rpm
